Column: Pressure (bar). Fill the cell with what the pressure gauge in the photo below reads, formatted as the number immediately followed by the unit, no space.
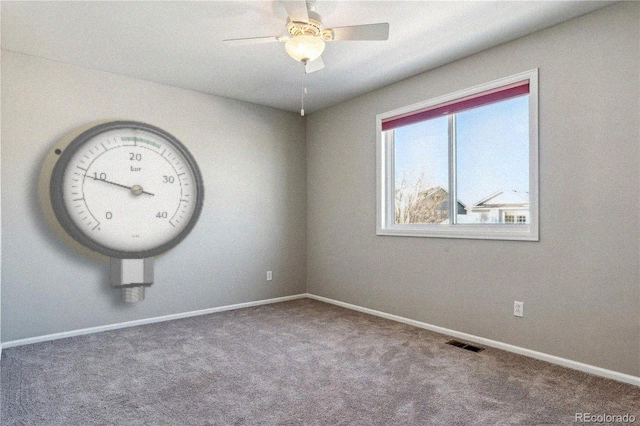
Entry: 9bar
